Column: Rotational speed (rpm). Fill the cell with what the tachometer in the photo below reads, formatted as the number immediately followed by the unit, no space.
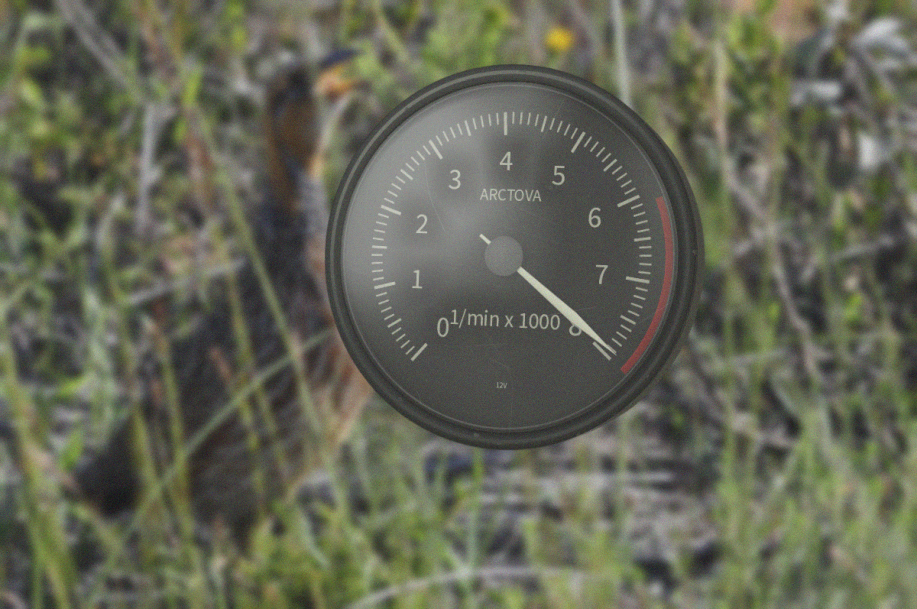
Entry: 7900rpm
